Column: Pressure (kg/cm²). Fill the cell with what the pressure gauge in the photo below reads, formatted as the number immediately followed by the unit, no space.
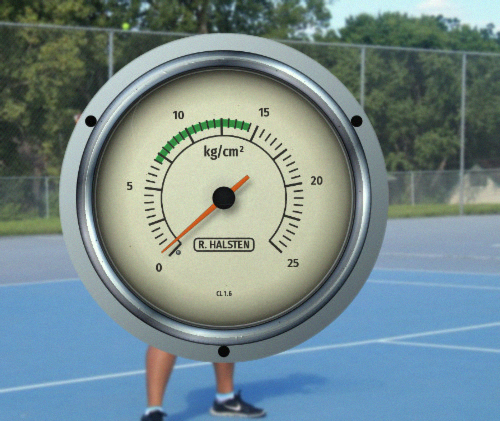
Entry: 0.5kg/cm²
